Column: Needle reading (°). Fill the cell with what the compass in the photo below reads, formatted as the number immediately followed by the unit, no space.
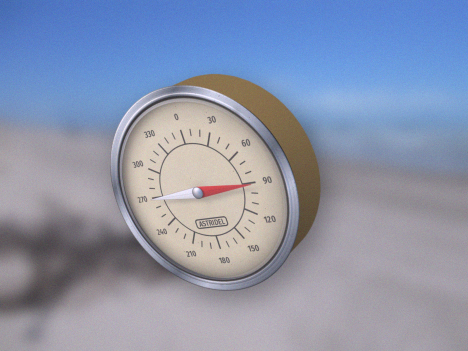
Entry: 90°
